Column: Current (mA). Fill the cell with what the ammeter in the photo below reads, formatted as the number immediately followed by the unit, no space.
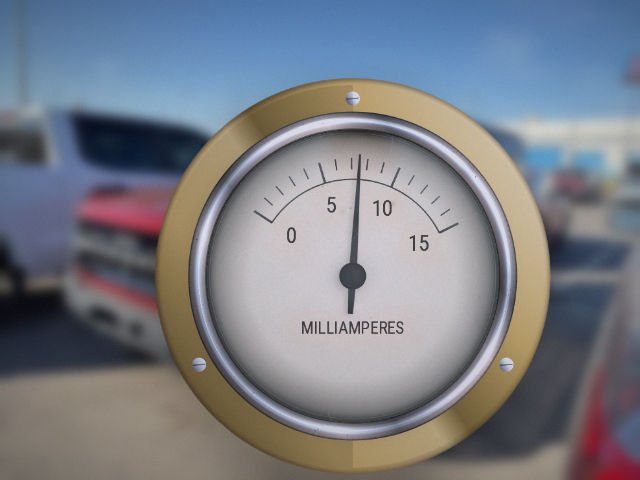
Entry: 7.5mA
